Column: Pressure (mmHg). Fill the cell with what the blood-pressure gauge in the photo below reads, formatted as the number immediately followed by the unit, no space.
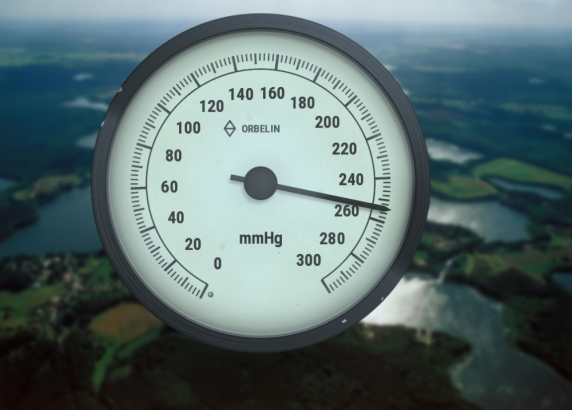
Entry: 254mmHg
